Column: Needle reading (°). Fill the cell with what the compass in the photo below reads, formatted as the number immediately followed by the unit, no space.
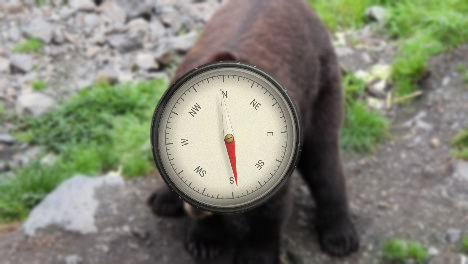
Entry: 175°
